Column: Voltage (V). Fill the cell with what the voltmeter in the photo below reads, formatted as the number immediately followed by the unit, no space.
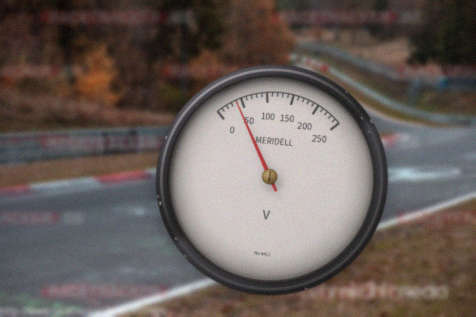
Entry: 40V
